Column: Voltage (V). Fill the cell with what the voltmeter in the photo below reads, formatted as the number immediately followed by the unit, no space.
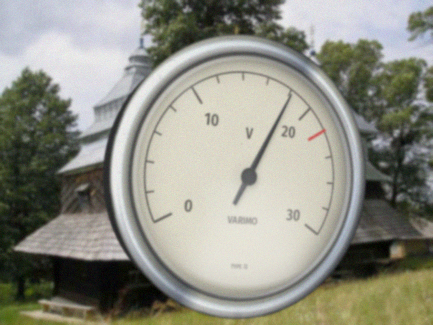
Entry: 18V
